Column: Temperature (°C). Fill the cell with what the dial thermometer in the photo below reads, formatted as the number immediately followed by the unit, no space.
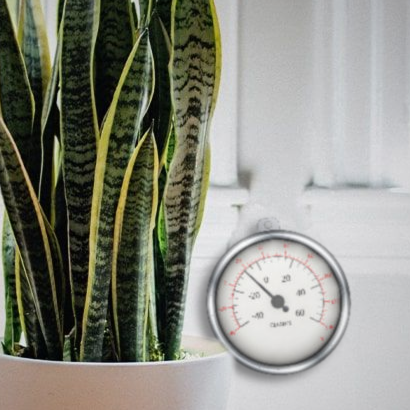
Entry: -8°C
